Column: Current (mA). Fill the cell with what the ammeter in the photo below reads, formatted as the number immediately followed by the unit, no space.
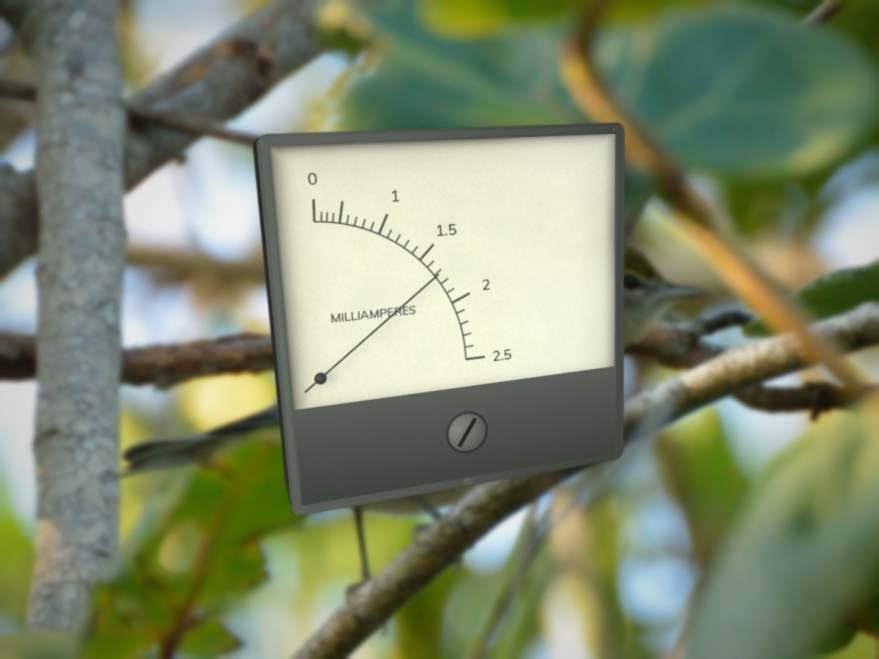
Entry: 1.7mA
